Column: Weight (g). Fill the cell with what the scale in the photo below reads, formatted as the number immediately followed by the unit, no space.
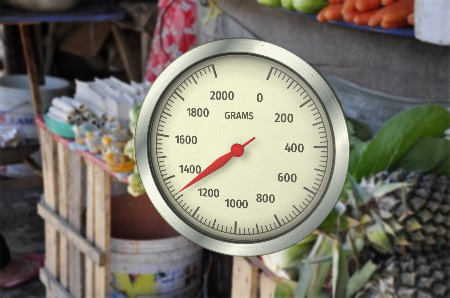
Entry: 1320g
